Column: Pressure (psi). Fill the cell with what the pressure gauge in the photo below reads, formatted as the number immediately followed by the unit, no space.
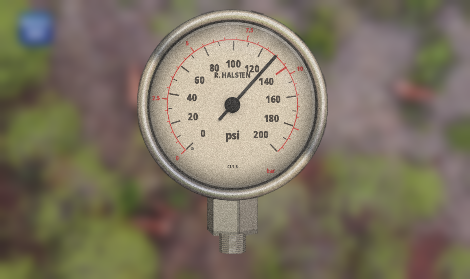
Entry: 130psi
